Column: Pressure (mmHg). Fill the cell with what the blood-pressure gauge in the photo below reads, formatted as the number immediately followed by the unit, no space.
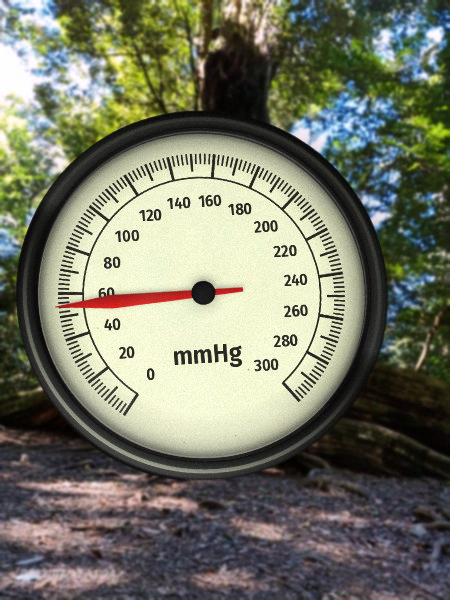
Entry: 54mmHg
